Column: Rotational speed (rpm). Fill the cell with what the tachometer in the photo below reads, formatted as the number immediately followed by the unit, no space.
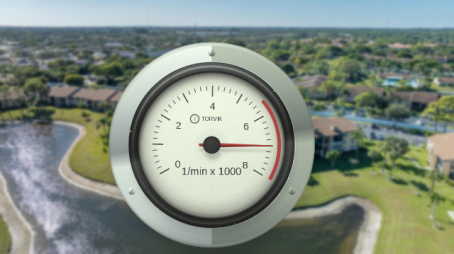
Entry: 7000rpm
